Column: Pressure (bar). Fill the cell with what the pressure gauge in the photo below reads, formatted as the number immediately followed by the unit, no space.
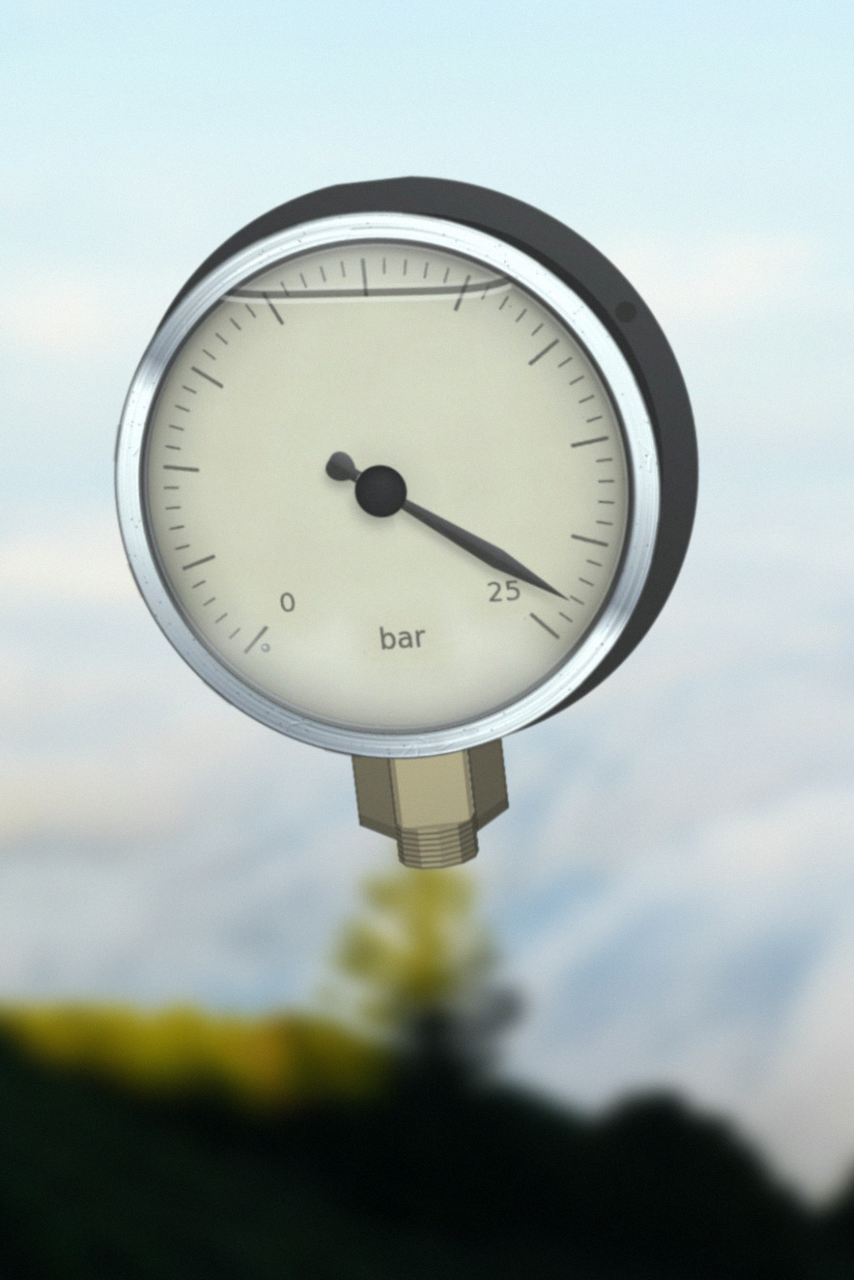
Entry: 24bar
